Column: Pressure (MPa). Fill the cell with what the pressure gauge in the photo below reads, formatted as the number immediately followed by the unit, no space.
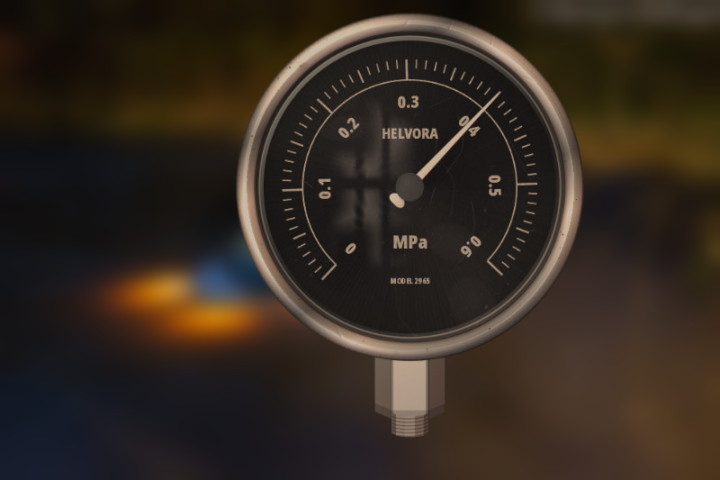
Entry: 0.4MPa
